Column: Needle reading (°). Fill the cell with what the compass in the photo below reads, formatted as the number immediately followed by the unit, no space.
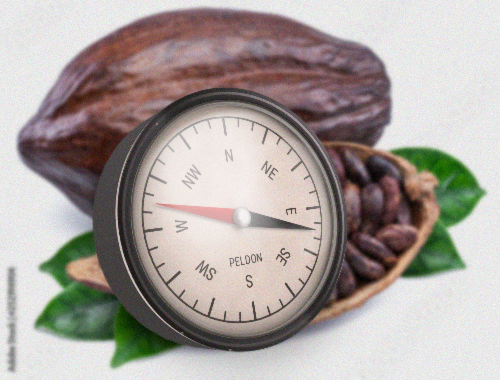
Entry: 285°
